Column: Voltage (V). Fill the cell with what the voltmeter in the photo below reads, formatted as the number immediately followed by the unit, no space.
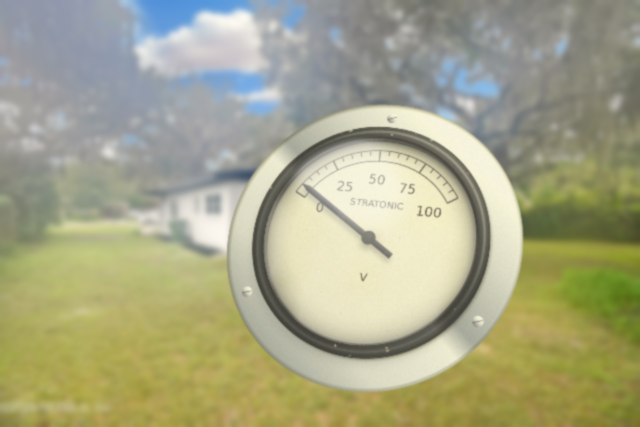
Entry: 5V
